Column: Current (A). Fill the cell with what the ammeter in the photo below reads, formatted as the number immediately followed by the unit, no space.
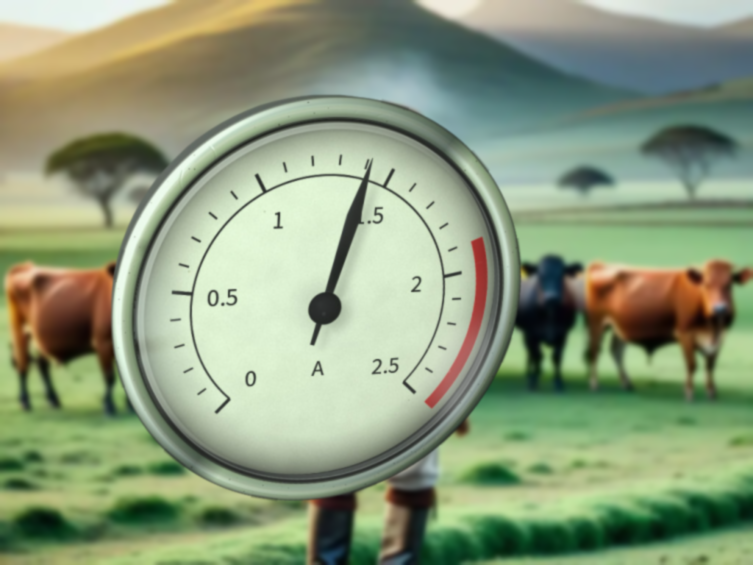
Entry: 1.4A
